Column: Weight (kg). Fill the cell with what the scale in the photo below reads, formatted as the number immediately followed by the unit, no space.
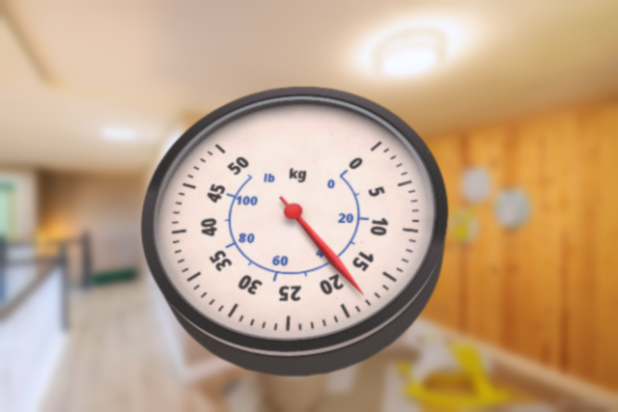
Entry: 18kg
